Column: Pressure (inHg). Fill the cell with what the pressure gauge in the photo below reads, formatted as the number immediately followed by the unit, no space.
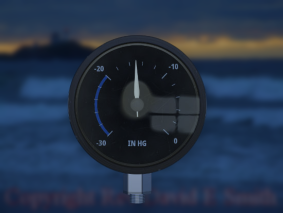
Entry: -15inHg
